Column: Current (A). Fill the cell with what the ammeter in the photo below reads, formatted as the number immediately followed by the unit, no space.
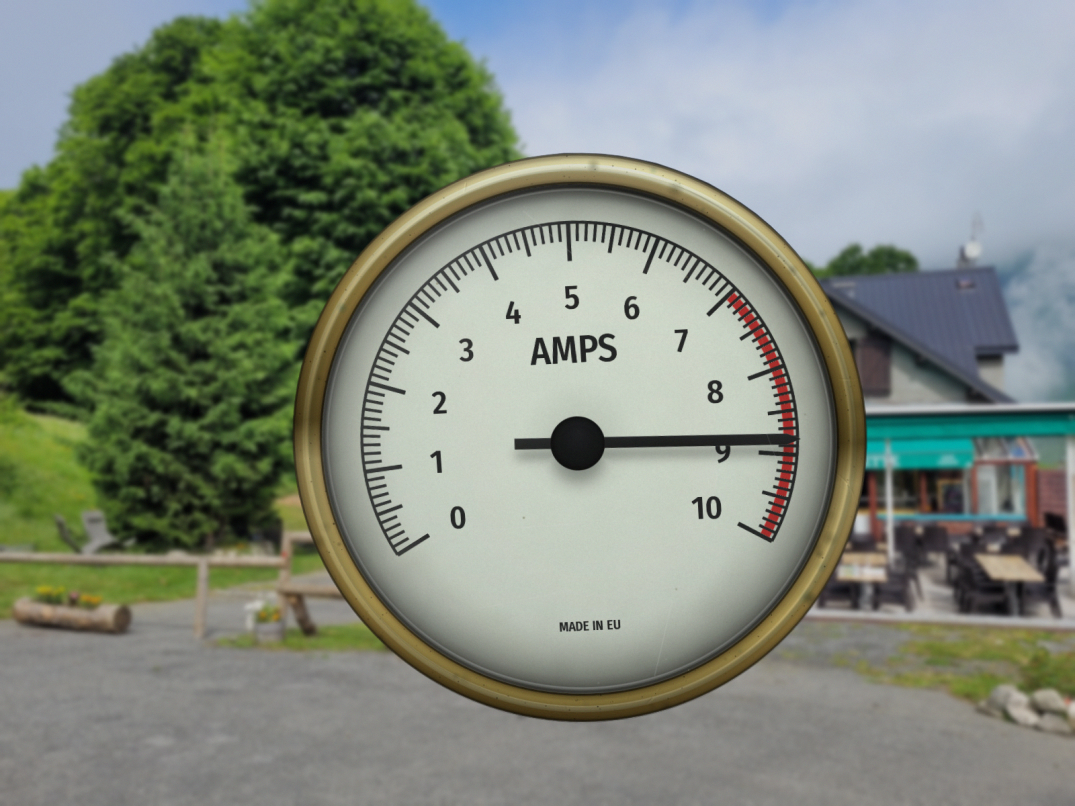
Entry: 8.8A
